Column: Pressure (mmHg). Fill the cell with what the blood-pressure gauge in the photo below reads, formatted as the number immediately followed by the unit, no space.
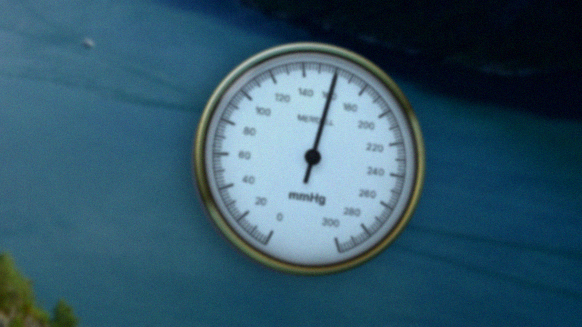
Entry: 160mmHg
